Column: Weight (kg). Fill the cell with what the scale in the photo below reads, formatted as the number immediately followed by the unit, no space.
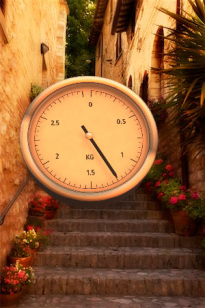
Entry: 1.25kg
